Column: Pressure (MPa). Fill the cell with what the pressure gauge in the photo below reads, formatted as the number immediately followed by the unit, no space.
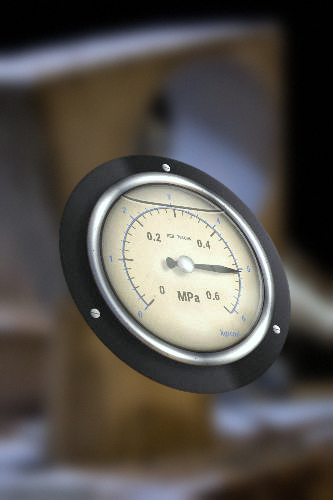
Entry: 0.5MPa
